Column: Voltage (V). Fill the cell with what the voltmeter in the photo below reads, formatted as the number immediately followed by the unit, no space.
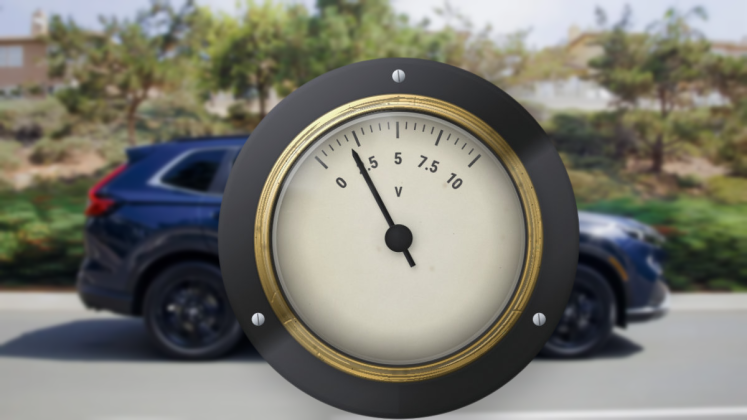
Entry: 2V
